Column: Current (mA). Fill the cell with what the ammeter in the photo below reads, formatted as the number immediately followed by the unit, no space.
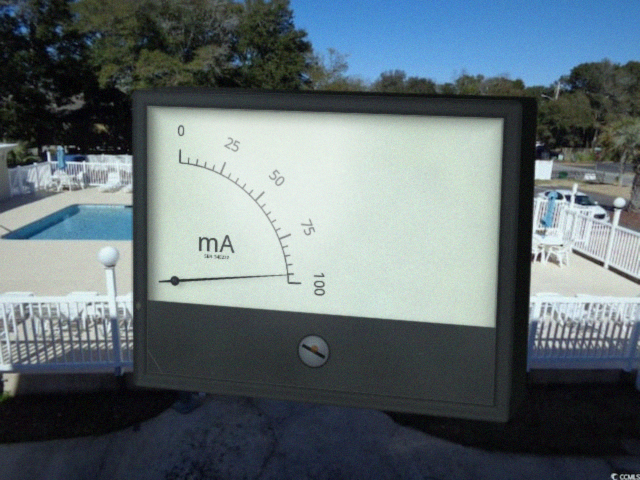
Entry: 95mA
